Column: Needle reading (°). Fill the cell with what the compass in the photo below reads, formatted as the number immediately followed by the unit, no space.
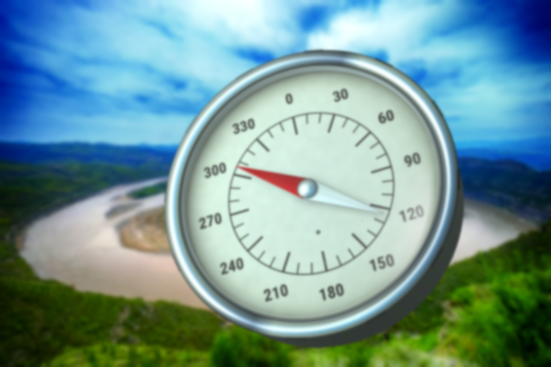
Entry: 305°
